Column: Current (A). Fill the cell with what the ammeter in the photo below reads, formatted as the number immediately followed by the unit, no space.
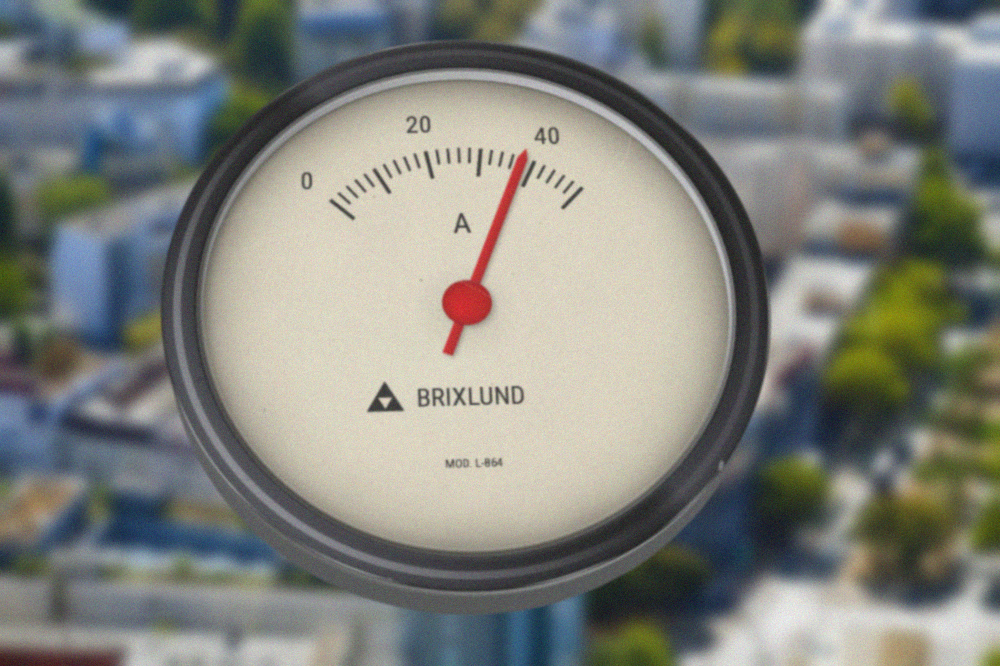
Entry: 38A
